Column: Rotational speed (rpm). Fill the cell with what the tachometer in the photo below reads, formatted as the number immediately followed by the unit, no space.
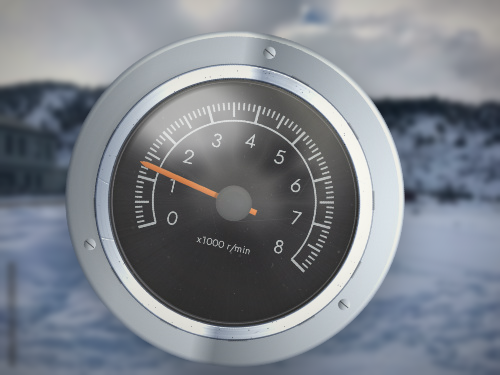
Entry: 1300rpm
